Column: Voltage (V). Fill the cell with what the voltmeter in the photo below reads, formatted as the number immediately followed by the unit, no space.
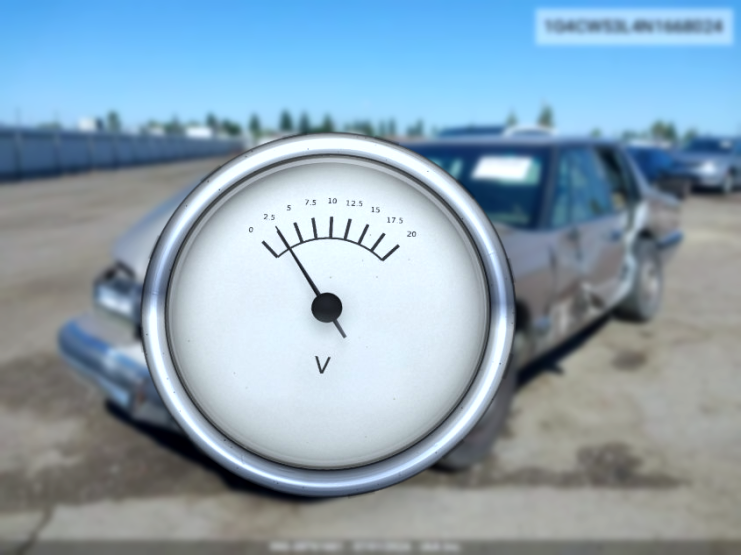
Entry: 2.5V
